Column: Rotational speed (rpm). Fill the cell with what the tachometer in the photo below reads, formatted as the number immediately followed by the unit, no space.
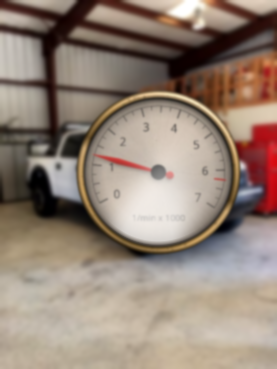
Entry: 1250rpm
